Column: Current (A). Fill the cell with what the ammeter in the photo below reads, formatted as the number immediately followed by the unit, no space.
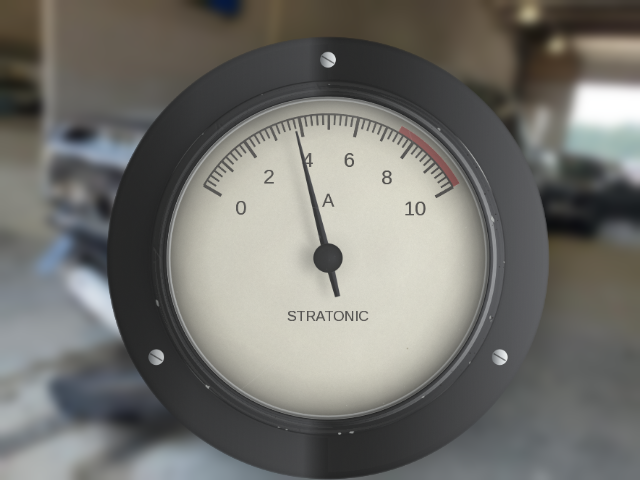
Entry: 3.8A
